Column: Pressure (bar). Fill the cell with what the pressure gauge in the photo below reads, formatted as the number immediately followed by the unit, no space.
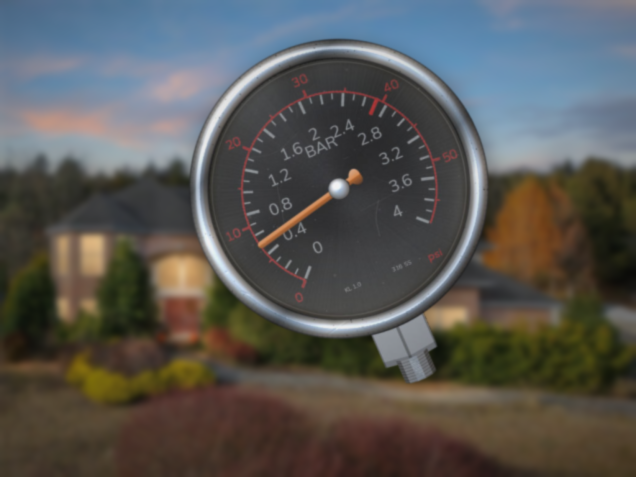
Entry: 0.5bar
